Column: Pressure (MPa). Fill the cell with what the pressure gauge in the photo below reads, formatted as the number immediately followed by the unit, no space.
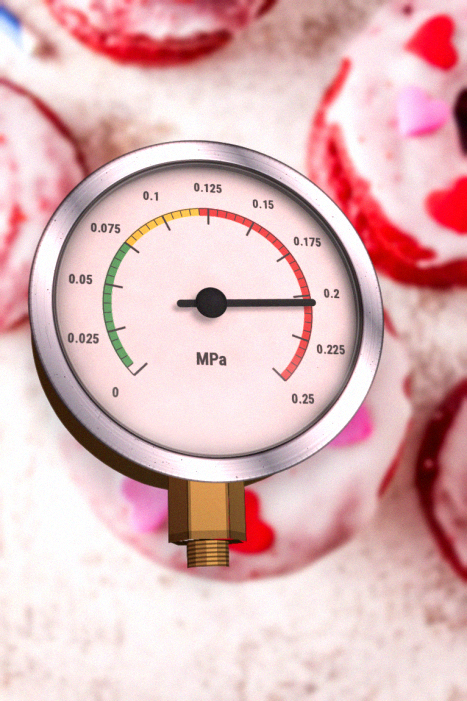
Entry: 0.205MPa
